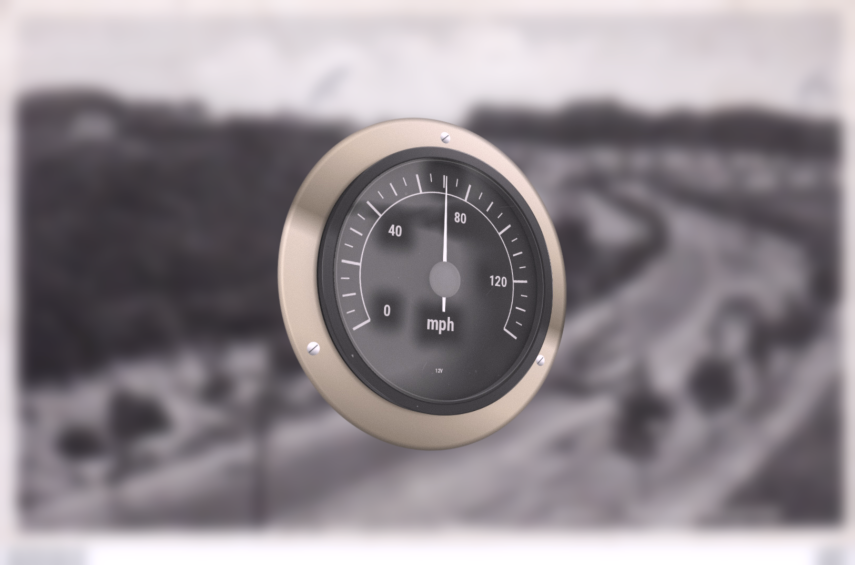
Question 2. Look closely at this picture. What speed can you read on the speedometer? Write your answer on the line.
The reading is 70 mph
